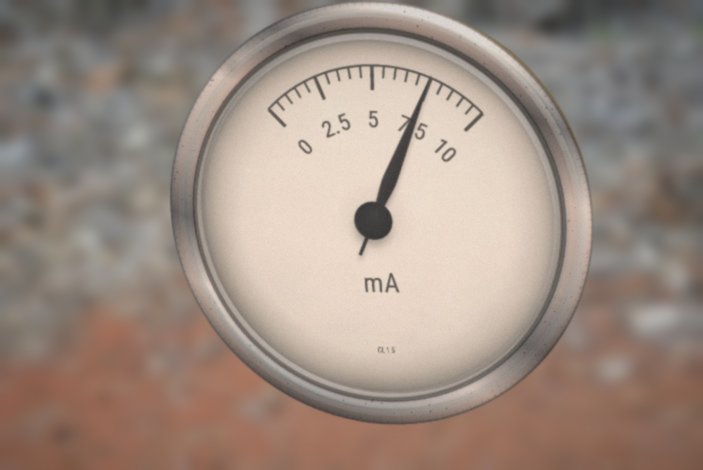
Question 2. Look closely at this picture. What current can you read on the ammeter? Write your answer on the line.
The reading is 7.5 mA
